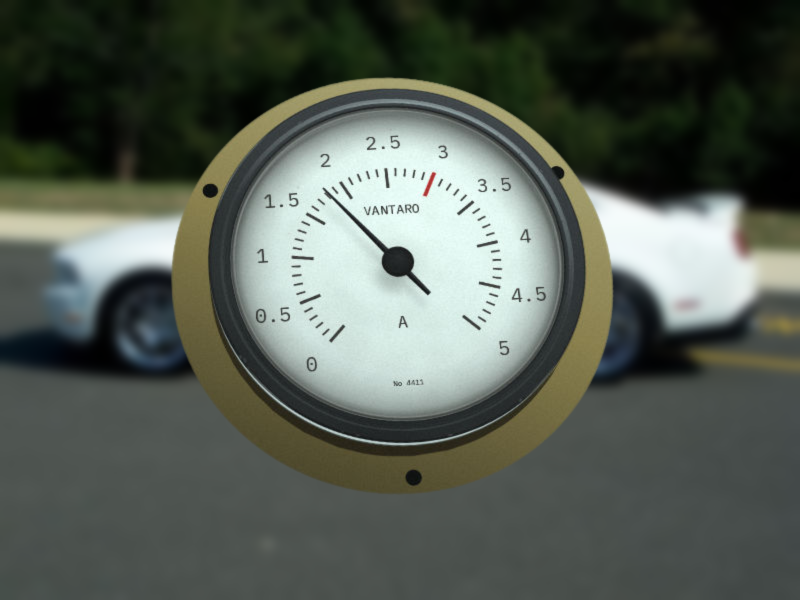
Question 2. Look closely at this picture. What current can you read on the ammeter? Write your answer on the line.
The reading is 1.8 A
